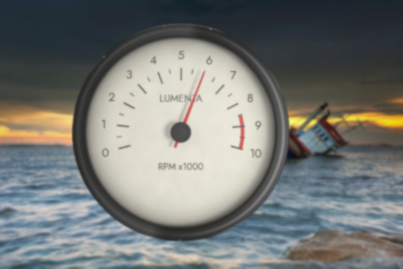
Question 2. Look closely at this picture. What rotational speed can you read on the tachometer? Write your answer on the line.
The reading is 6000 rpm
